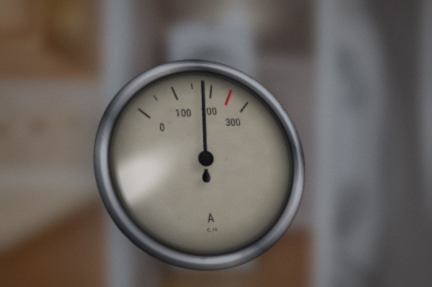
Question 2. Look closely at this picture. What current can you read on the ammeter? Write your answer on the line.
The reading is 175 A
